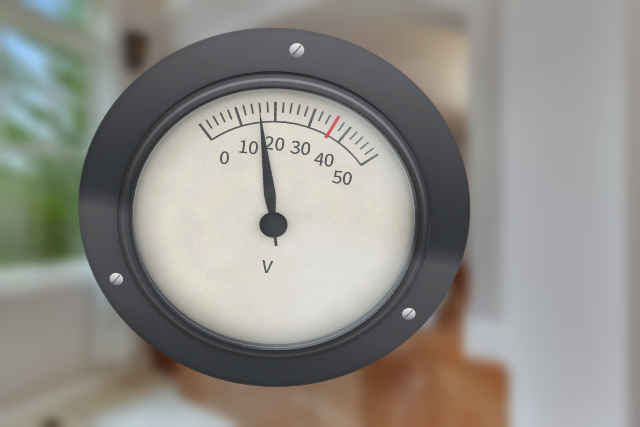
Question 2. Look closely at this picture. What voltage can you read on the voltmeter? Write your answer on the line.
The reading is 16 V
